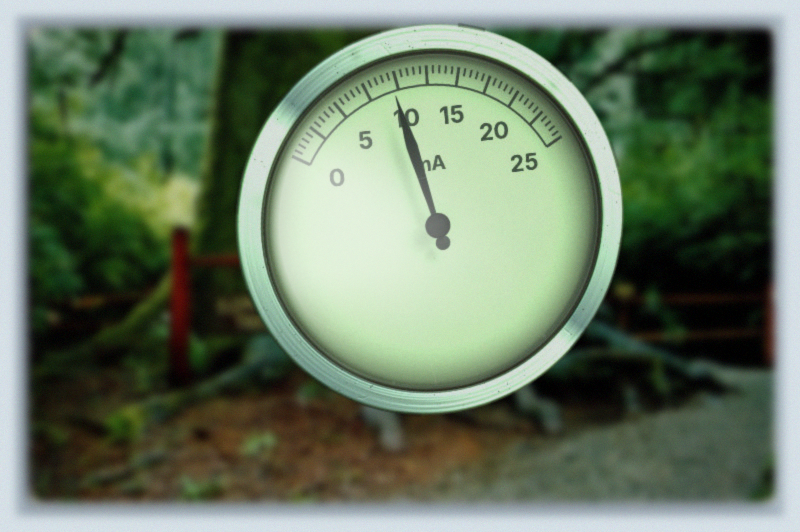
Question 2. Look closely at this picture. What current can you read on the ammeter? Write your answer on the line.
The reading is 9.5 mA
